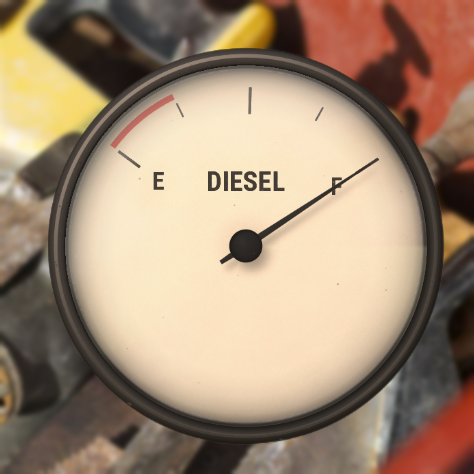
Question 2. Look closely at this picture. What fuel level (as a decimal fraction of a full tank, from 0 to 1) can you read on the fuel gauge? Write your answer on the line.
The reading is 1
